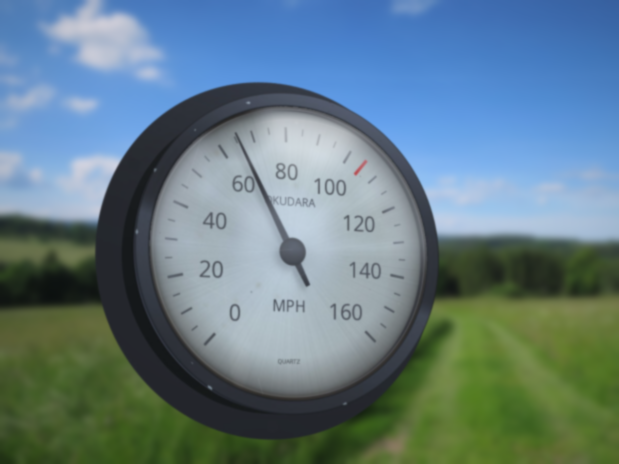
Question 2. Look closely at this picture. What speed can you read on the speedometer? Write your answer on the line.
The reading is 65 mph
